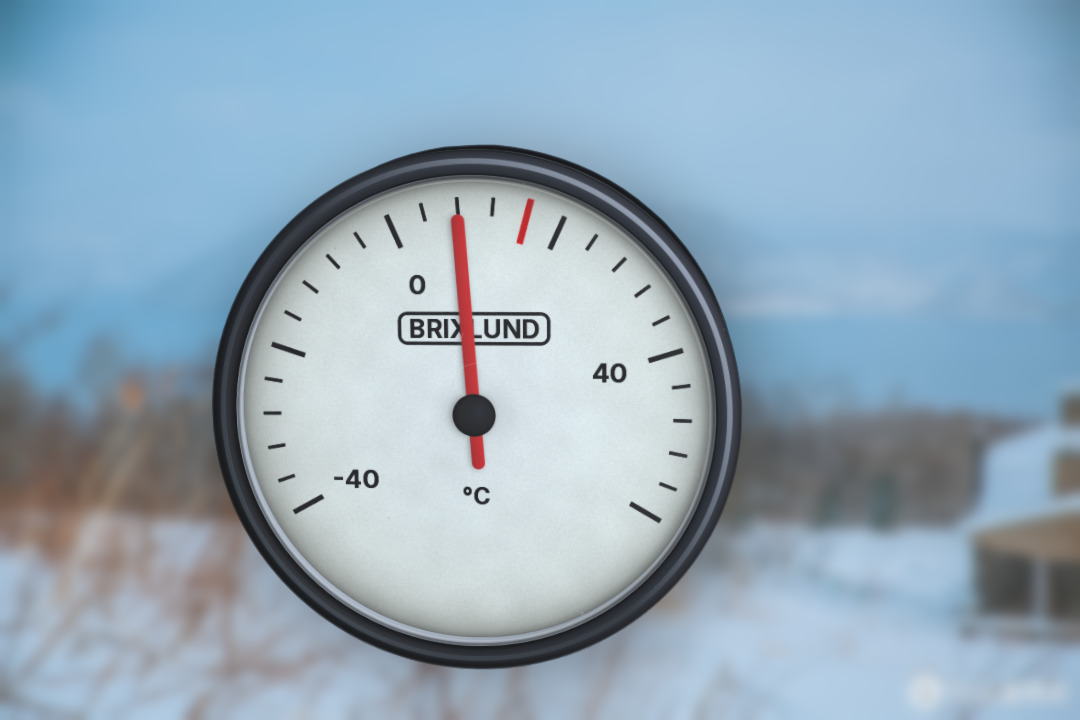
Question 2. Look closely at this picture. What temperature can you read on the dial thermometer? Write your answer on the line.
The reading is 8 °C
